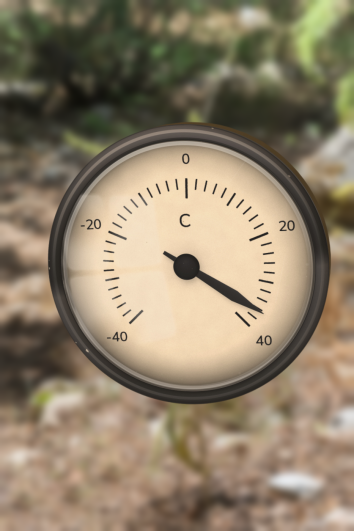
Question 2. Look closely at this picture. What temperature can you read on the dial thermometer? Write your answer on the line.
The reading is 36 °C
